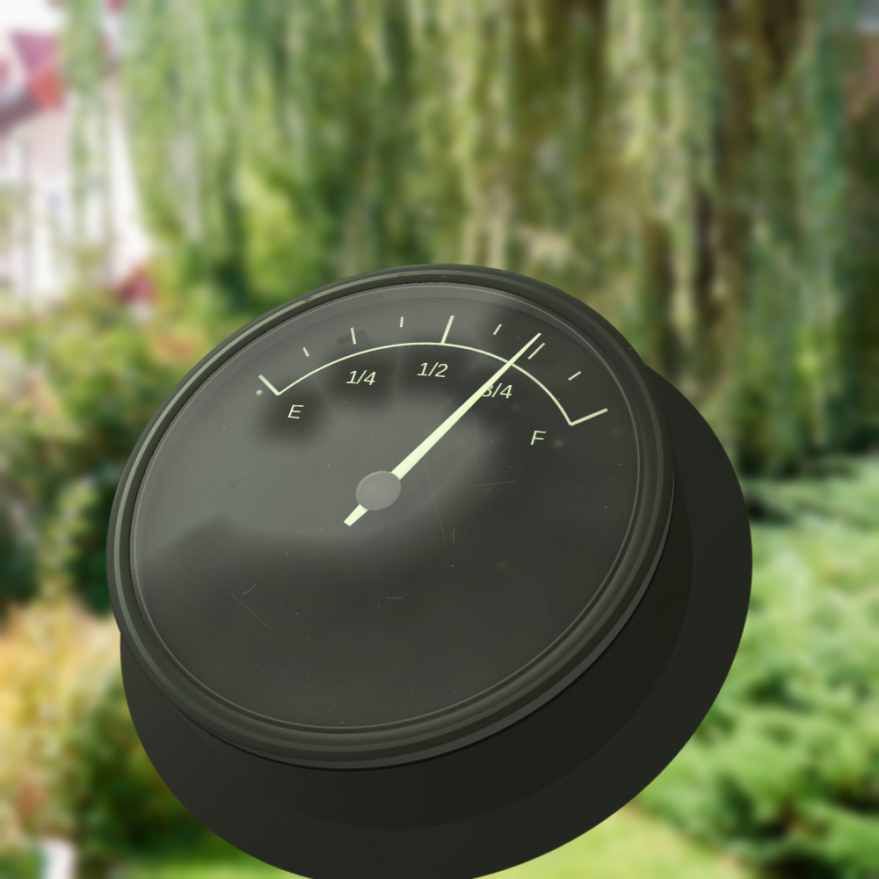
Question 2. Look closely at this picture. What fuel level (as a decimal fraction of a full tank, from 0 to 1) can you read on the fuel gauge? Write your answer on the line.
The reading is 0.75
